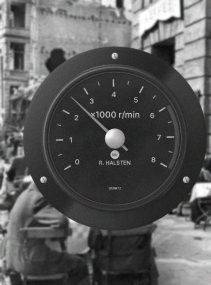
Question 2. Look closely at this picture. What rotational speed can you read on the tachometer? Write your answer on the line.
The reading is 2500 rpm
